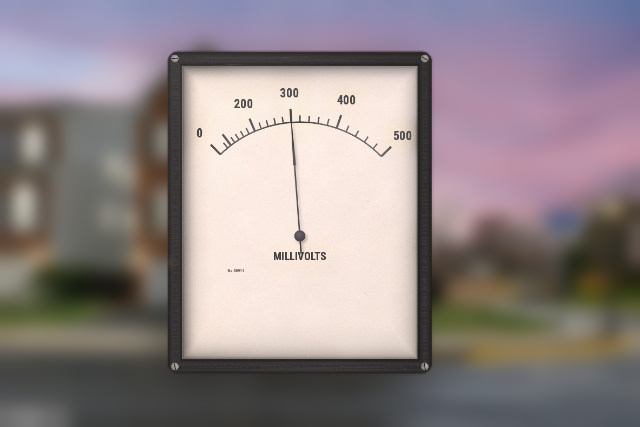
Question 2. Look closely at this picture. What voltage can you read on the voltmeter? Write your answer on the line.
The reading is 300 mV
